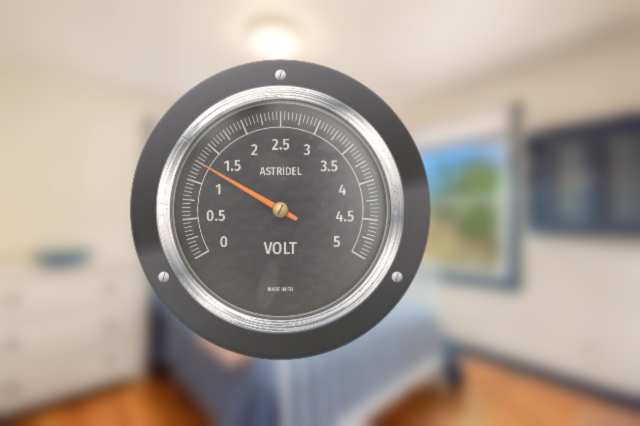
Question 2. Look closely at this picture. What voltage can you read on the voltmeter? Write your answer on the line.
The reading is 1.25 V
